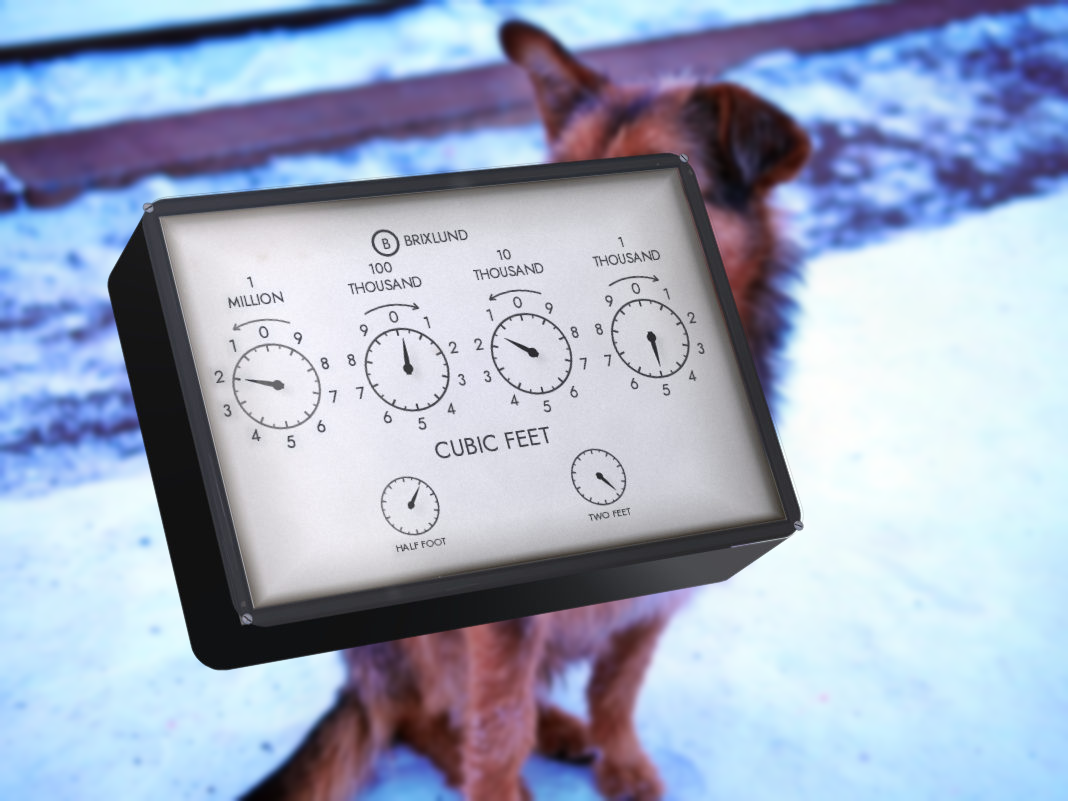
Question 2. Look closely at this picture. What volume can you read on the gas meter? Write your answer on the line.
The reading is 201500 ft³
